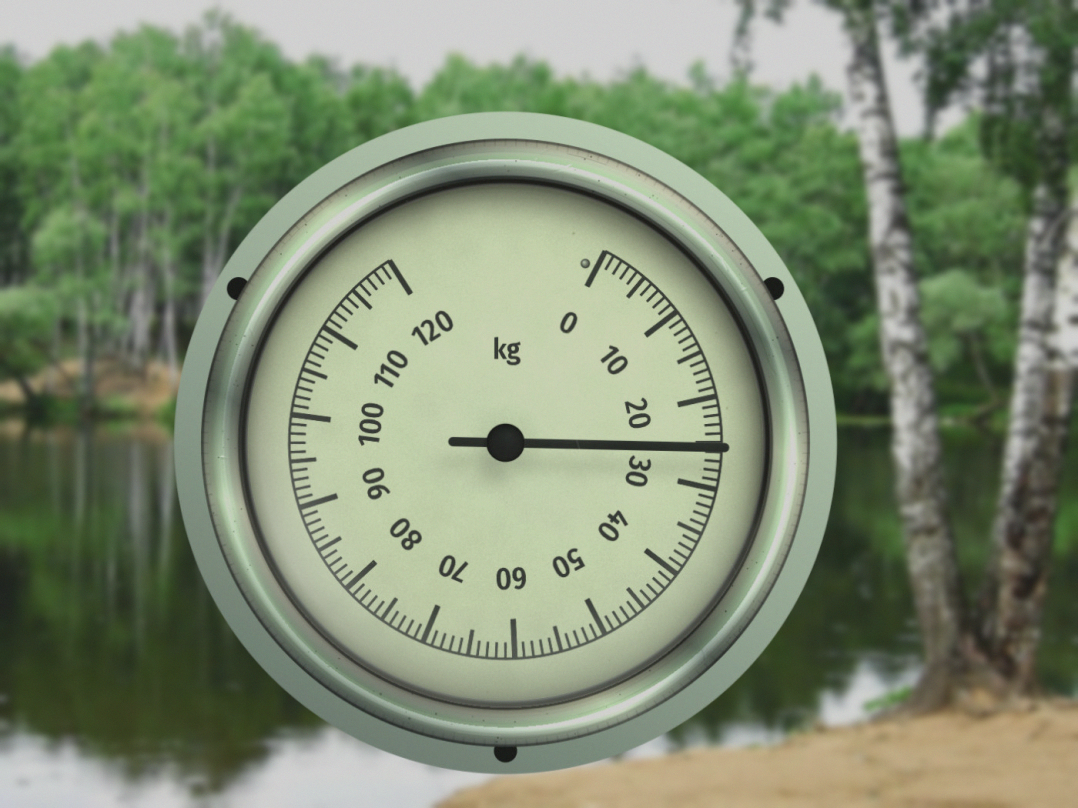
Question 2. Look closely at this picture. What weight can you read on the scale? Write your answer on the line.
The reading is 25.5 kg
